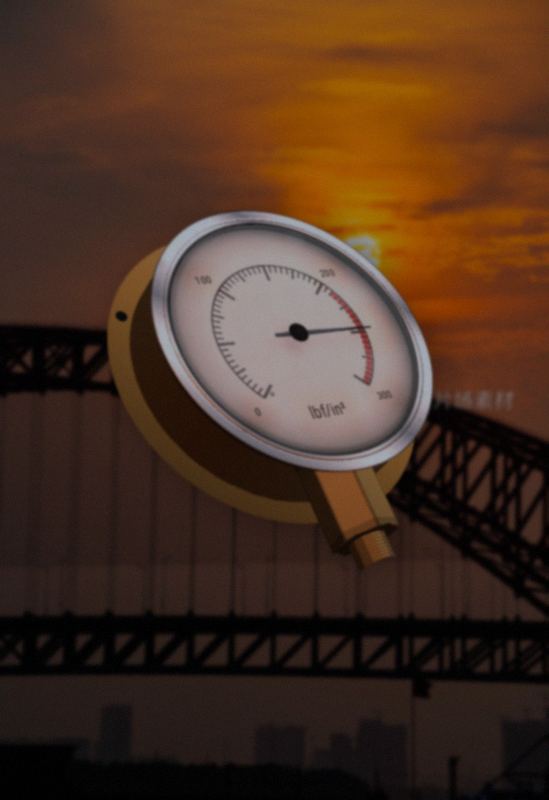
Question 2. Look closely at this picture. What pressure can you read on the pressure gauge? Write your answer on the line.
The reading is 250 psi
